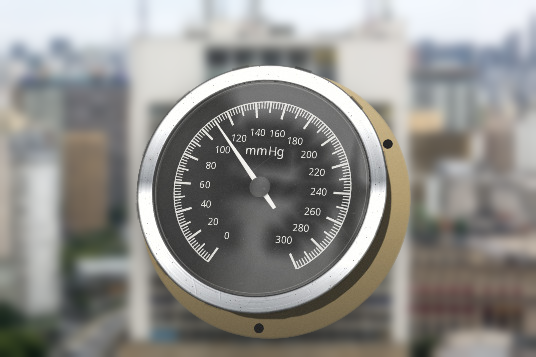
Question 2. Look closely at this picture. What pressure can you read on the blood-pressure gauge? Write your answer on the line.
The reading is 110 mmHg
